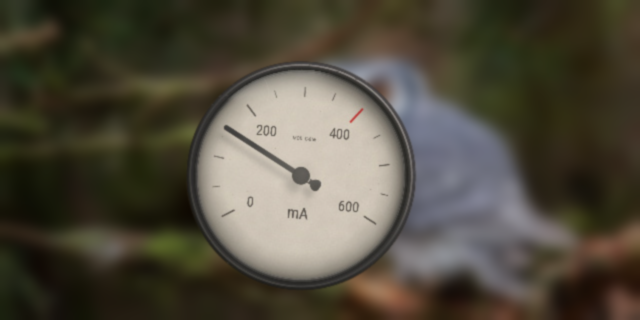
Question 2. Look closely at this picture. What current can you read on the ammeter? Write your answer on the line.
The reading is 150 mA
